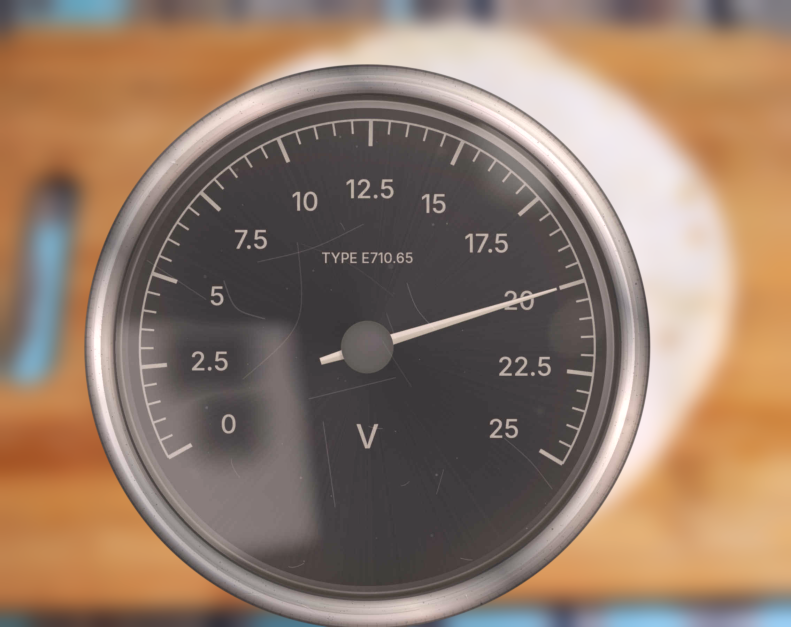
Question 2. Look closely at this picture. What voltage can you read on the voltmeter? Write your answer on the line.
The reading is 20 V
